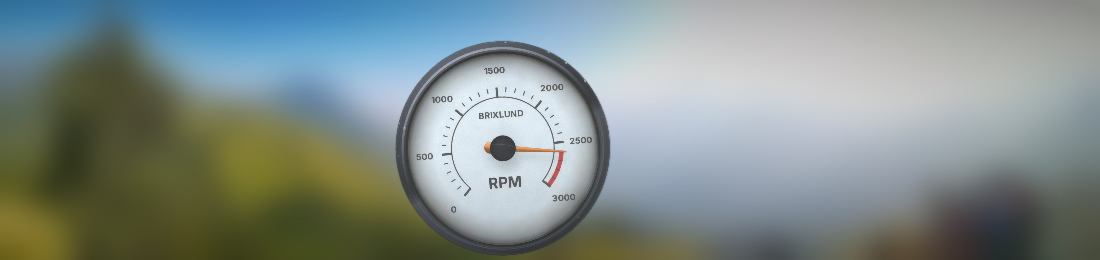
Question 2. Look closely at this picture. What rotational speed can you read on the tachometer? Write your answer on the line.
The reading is 2600 rpm
